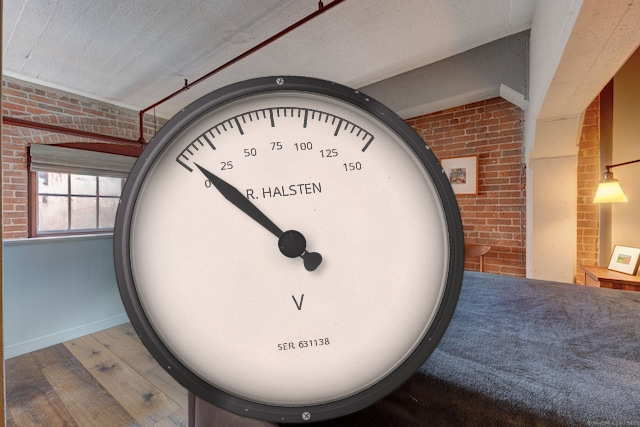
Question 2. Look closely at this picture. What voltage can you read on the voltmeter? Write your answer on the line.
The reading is 5 V
